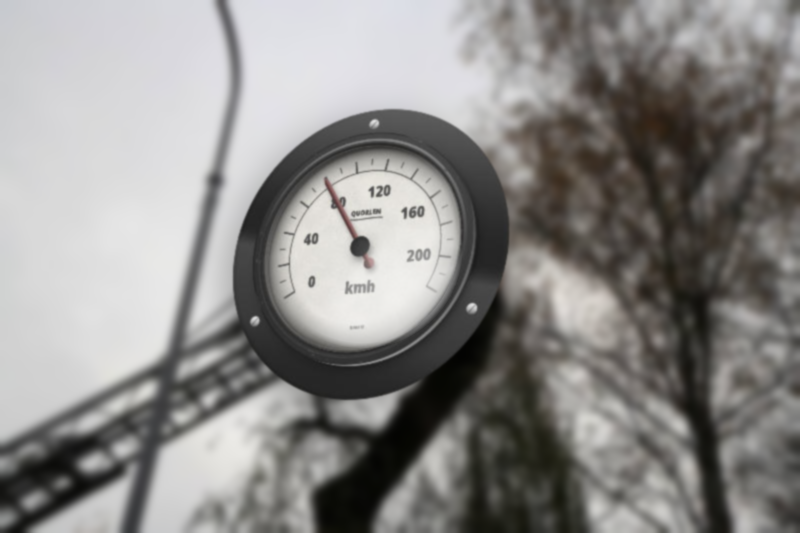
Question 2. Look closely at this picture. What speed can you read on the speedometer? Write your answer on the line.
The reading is 80 km/h
